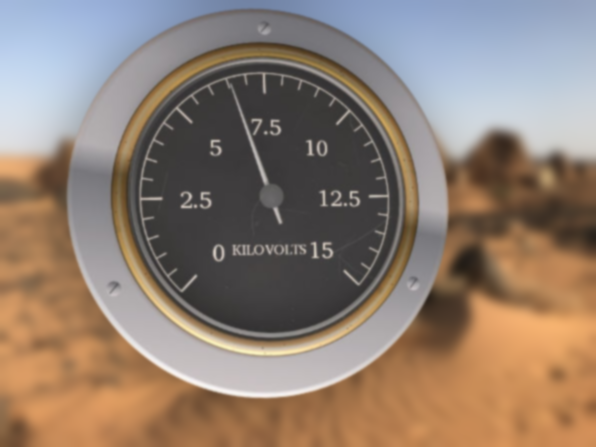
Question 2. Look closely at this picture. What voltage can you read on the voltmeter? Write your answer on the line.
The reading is 6.5 kV
